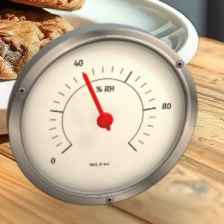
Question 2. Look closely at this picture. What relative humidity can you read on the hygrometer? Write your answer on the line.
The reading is 40 %
